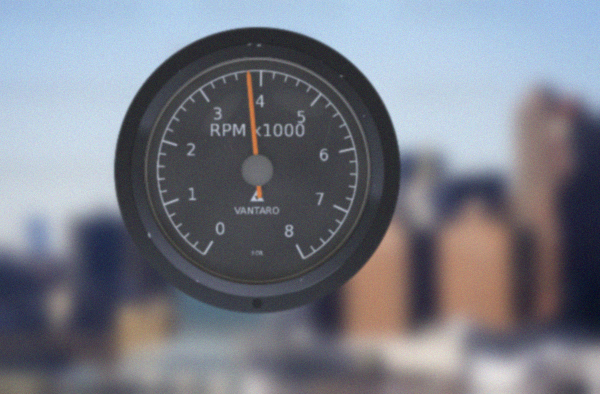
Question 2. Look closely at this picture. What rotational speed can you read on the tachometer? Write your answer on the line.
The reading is 3800 rpm
